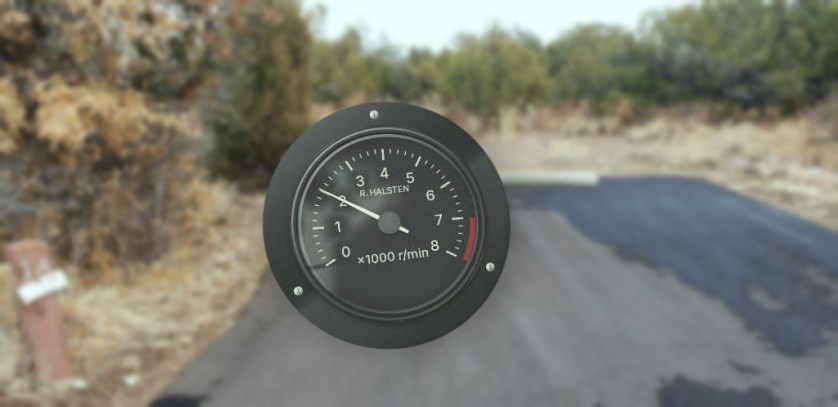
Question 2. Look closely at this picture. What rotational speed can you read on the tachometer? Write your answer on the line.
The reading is 2000 rpm
